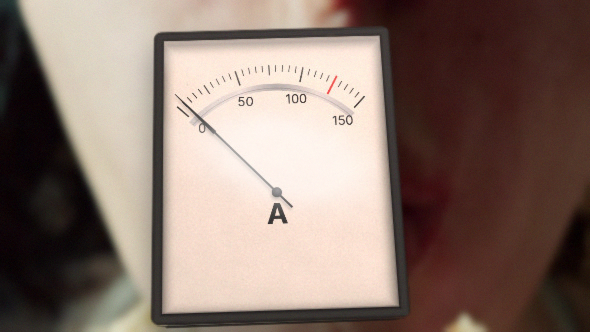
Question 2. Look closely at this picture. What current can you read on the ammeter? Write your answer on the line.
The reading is 5 A
